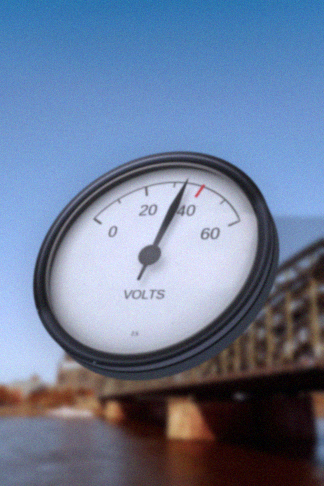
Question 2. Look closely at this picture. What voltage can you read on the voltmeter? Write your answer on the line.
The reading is 35 V
